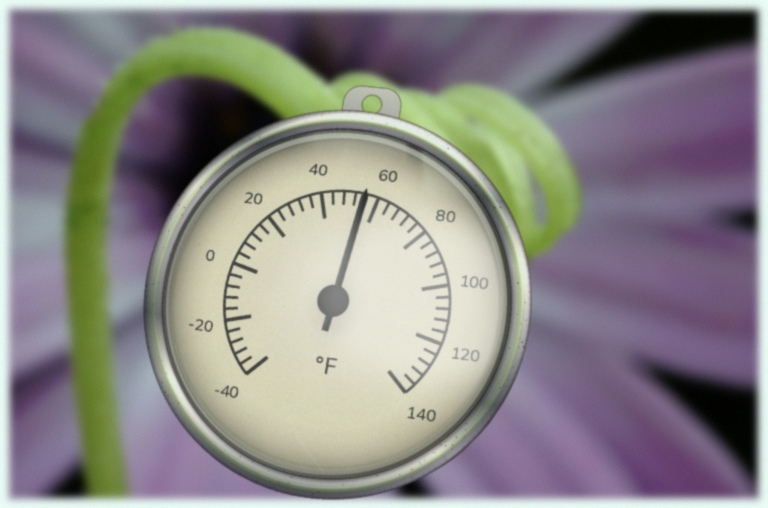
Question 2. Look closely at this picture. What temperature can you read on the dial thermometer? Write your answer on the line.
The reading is 56 °F
